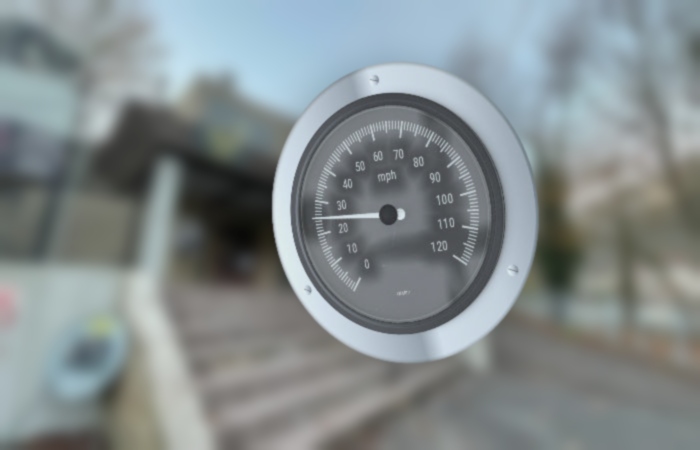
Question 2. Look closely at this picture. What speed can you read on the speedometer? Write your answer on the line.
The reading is 25 mph
